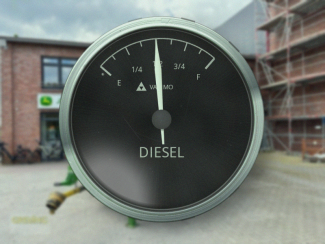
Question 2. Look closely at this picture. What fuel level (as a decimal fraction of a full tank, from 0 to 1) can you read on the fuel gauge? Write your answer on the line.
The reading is 0.5
